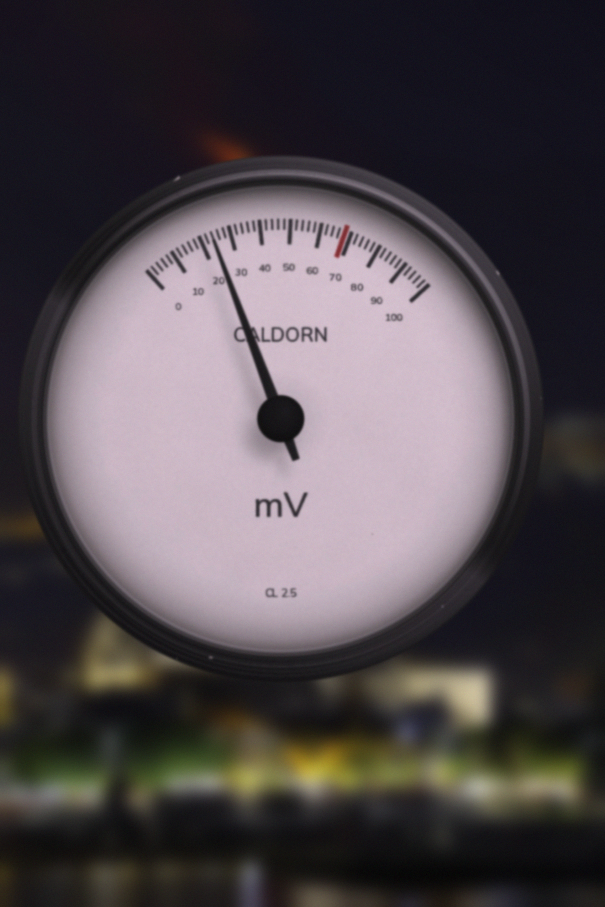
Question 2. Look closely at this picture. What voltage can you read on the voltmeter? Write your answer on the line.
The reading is 24 mV
